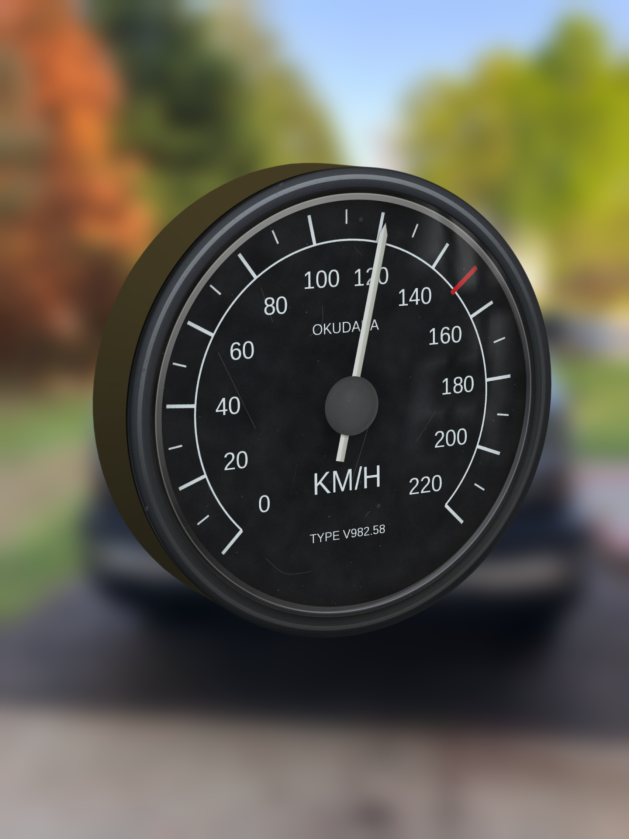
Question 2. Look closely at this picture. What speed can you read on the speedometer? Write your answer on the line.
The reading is 120 km/h
